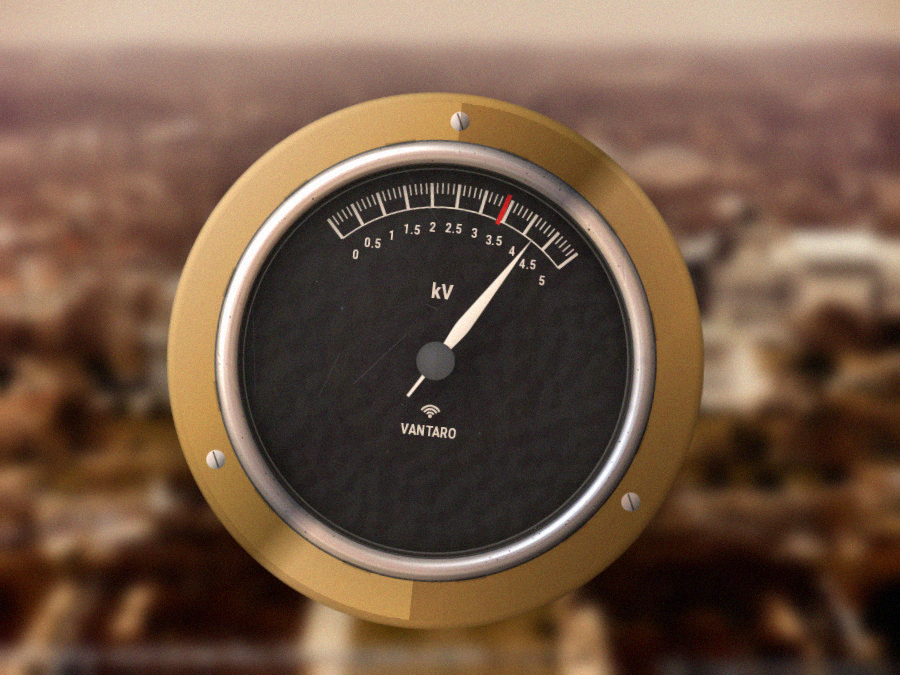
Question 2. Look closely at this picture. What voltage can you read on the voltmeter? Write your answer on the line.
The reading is 4.2 kV
